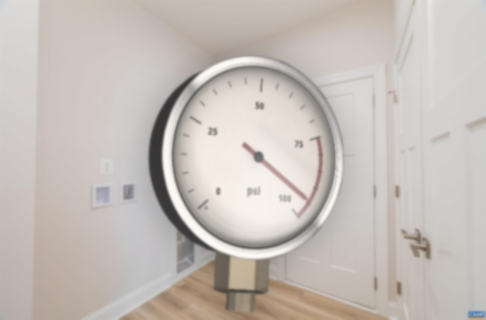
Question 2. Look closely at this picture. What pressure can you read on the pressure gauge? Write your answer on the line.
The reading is 95 psi
